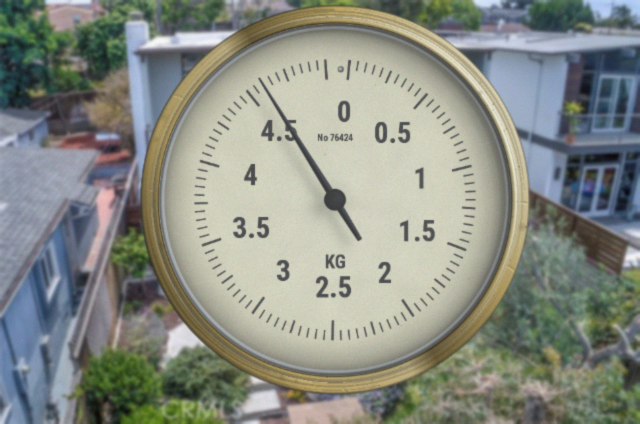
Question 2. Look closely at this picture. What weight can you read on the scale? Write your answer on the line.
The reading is 4.6 kg
